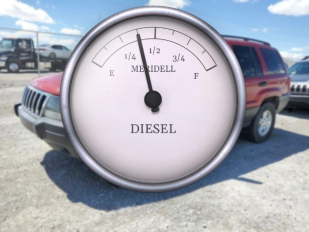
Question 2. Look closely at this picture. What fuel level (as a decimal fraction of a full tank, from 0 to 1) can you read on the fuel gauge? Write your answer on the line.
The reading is 0.375
